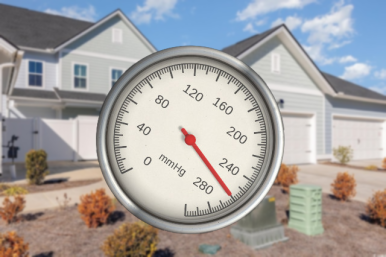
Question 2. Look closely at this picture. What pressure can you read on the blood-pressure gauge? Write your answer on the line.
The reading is 260 mmHg
